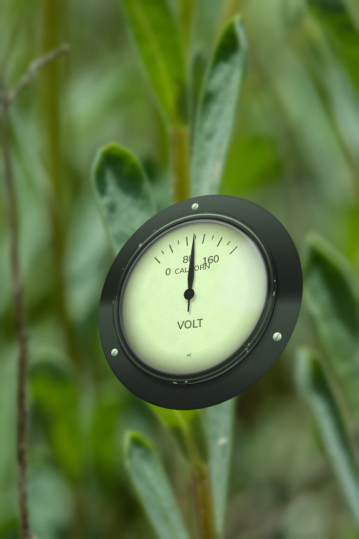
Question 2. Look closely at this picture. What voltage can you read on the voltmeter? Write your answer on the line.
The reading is 100 V
